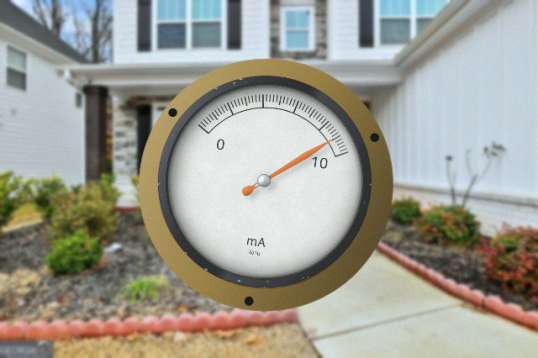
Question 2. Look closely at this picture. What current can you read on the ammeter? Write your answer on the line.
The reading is 9 mA
